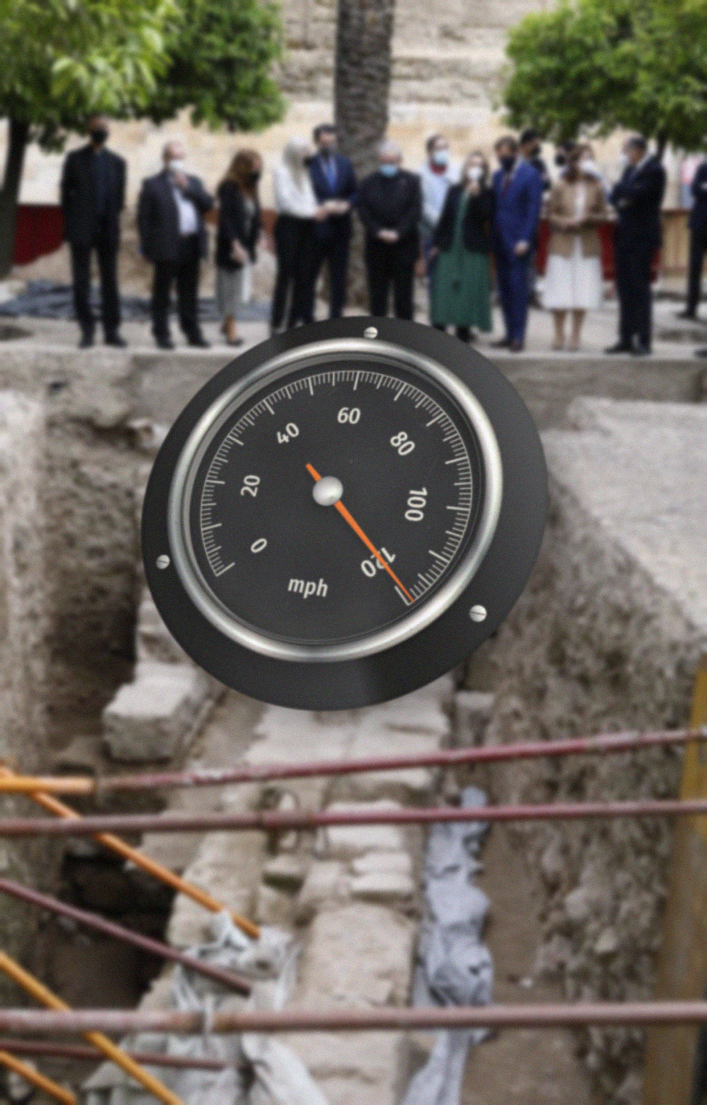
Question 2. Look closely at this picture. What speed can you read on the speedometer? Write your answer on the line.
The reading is 119 mph
